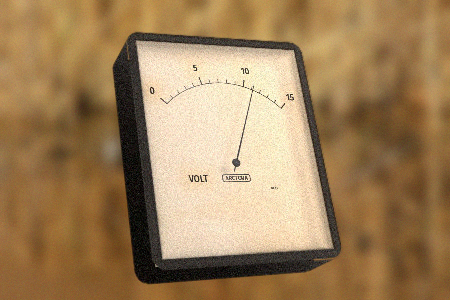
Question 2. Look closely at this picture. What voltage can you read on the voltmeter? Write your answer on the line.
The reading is 11 V
